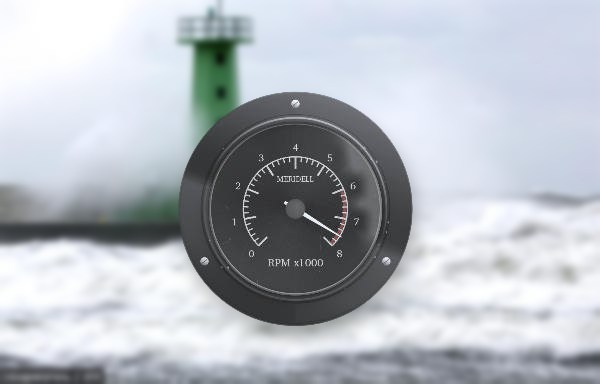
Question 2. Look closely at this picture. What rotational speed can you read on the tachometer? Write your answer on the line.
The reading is 7600 rpm
